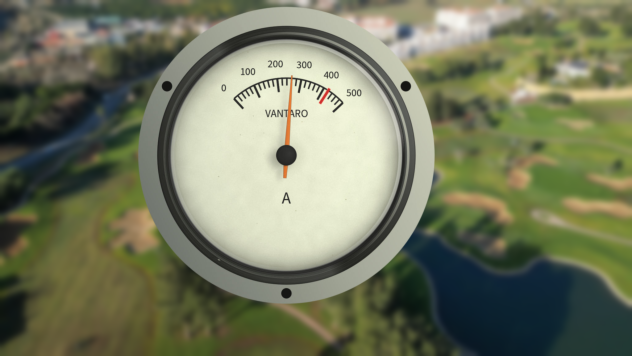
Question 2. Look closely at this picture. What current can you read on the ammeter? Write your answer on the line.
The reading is 260 A
